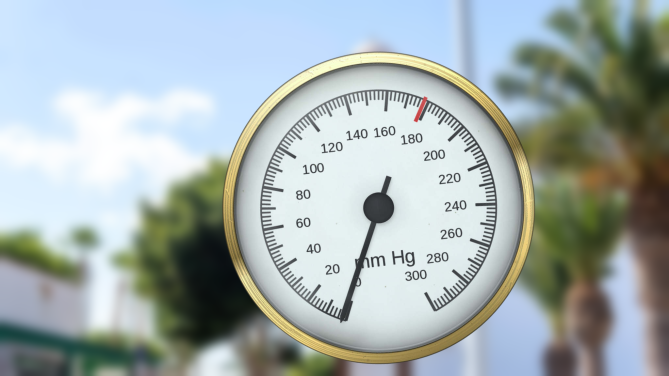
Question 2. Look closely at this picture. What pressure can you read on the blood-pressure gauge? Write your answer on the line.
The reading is 2 mmHg
